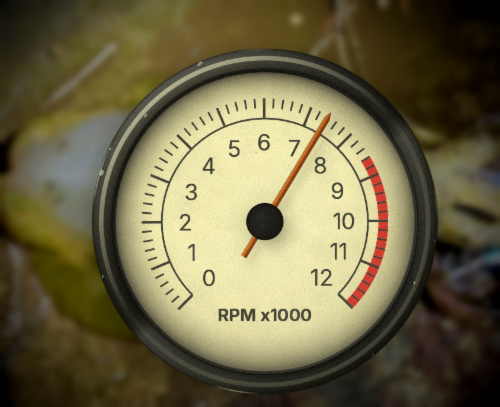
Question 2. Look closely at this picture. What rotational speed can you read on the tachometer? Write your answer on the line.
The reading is 7400 rpm
